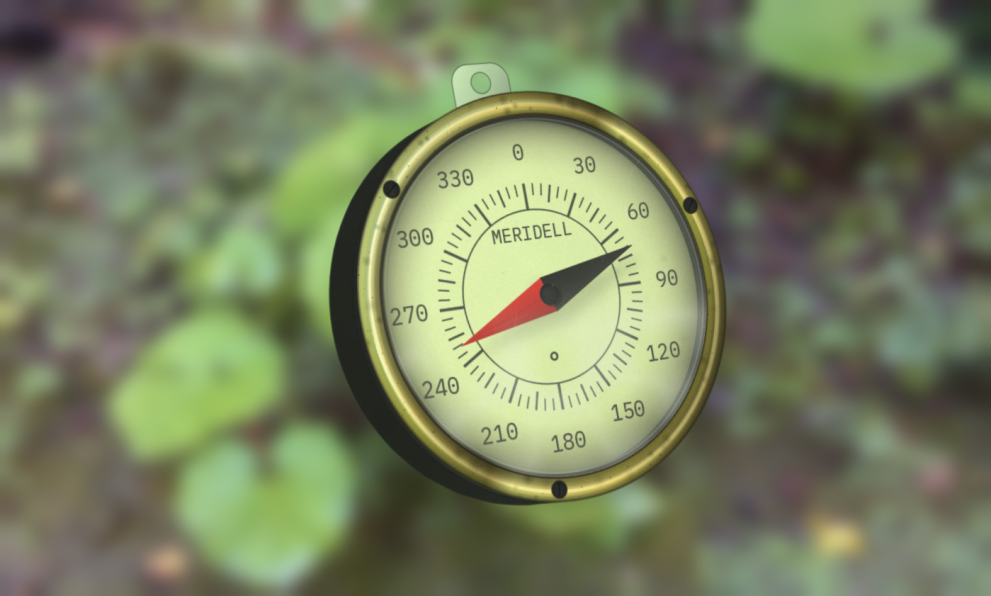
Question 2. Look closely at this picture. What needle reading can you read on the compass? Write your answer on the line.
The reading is 250 °
